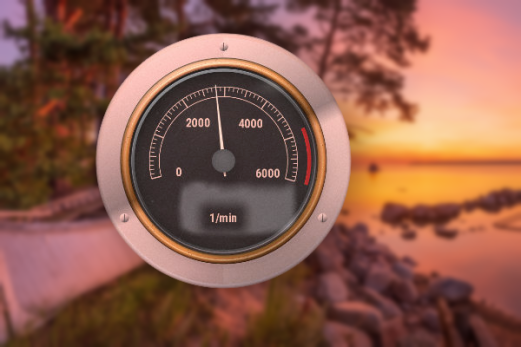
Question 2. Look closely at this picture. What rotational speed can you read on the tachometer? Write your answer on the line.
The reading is 2800 rpm
